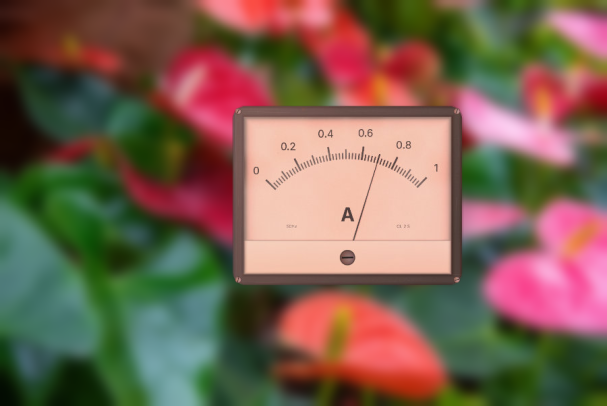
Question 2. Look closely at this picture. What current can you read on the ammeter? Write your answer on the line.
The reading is 0.7 A
